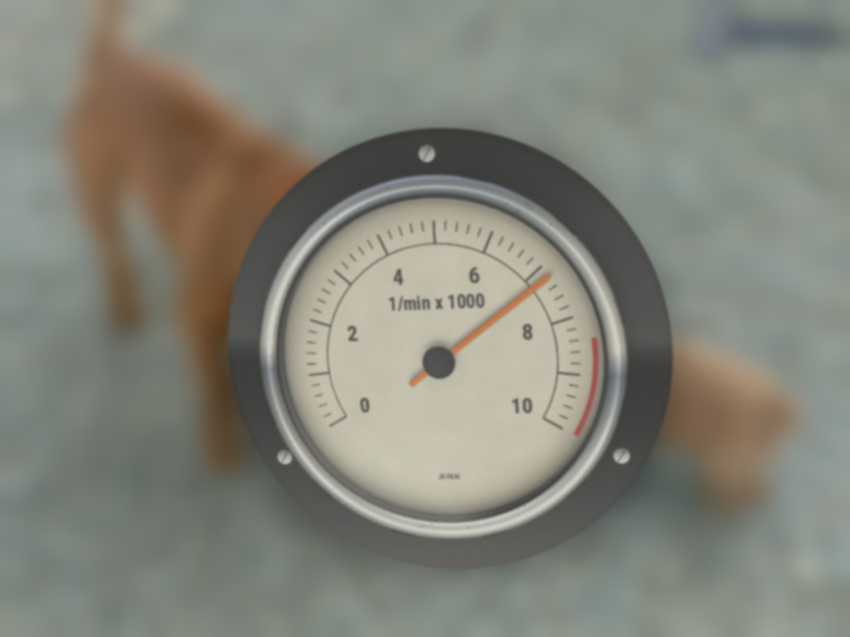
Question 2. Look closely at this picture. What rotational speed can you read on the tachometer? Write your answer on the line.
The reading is 7200 rpm
